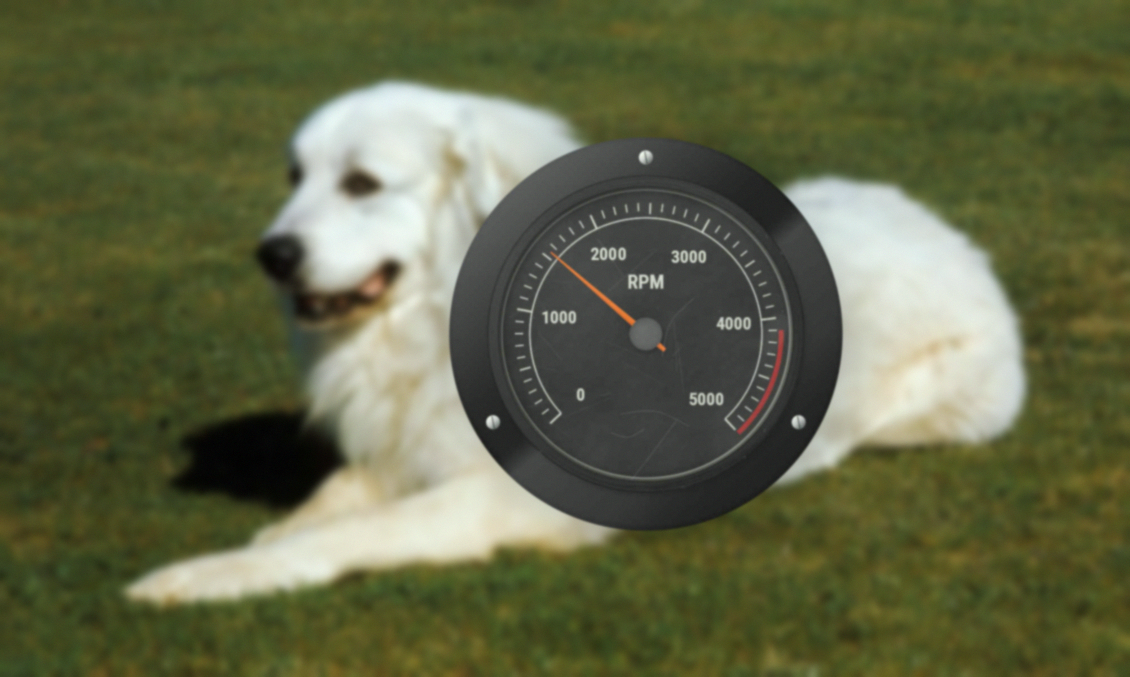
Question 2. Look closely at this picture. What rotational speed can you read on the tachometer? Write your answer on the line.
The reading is 1550 rpm
